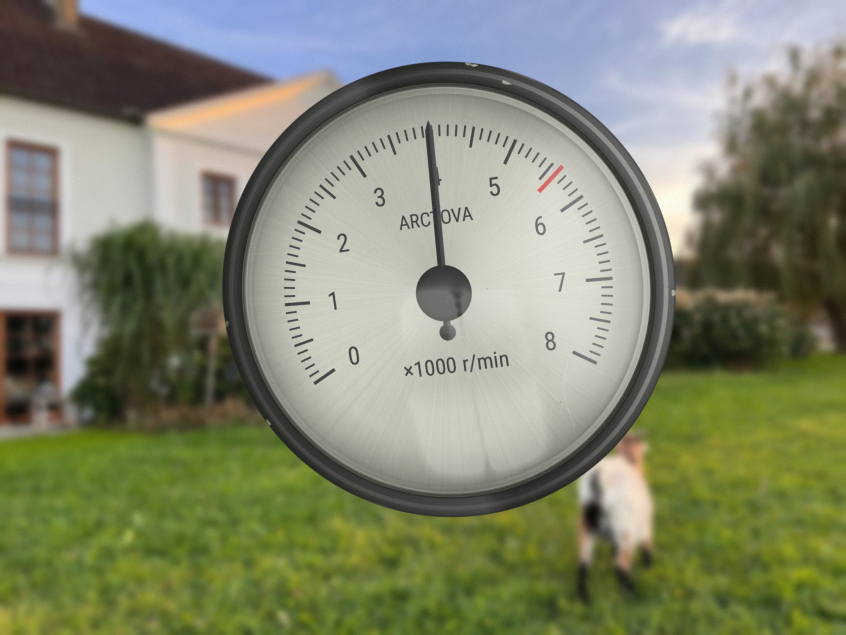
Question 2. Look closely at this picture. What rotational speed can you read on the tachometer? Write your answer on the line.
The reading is 4000 rpm
